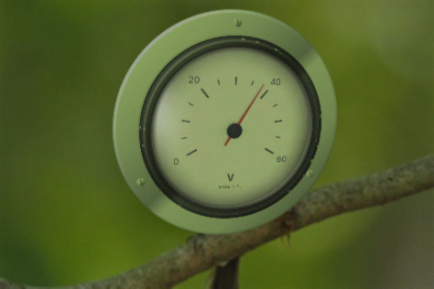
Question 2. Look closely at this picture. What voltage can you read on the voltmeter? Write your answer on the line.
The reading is 37.5 V
